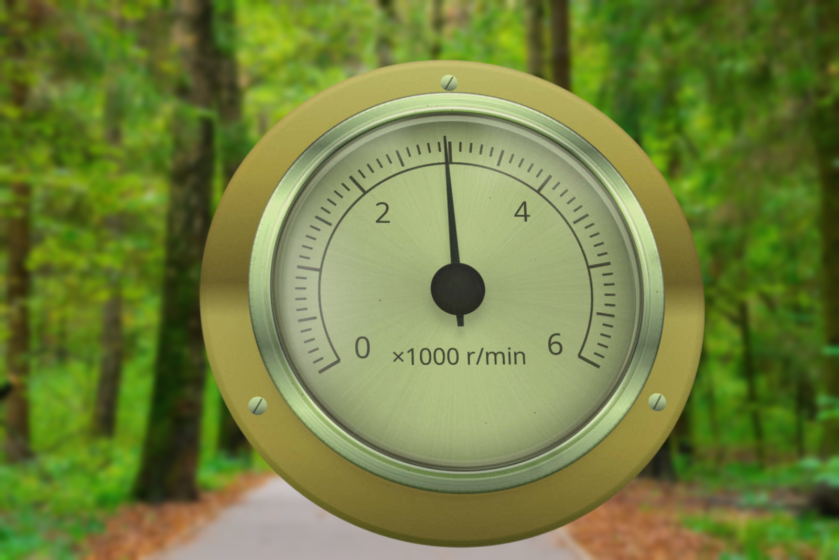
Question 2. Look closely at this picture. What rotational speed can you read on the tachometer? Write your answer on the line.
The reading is 2950 rpm
